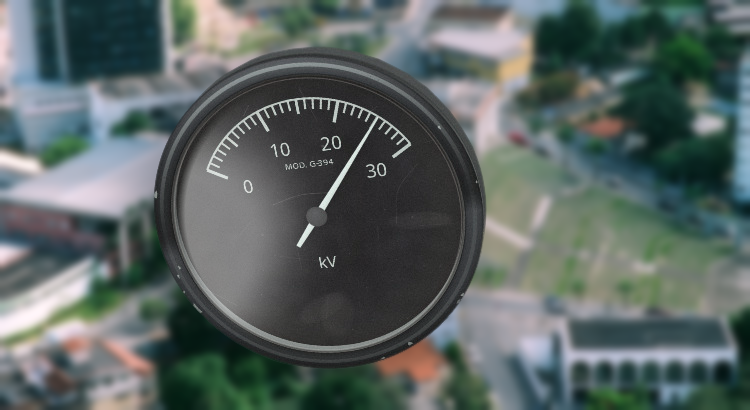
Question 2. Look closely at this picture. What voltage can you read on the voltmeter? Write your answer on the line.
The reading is 25 kV
